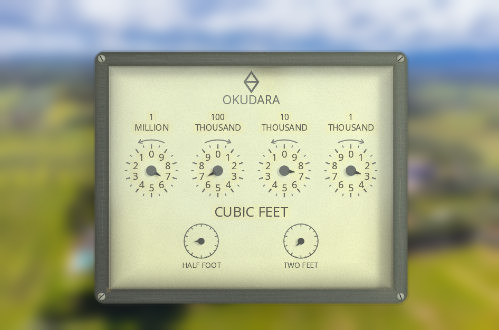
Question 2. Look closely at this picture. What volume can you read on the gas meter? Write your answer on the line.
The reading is 667300 ft³
